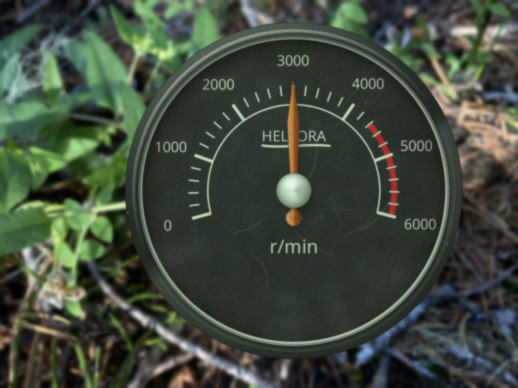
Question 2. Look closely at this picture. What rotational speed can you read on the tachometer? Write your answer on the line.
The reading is 3000 rpm
